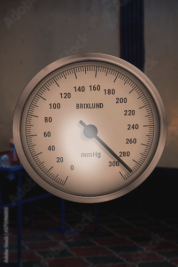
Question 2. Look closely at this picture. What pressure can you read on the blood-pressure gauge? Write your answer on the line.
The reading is 290 mmHg
